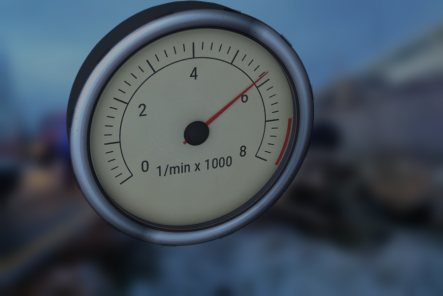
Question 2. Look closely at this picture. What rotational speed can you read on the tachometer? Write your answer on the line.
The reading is 5800 rpm
